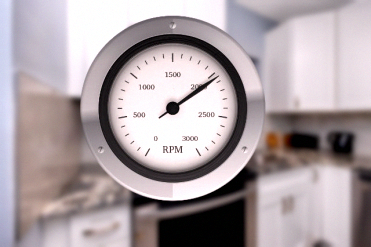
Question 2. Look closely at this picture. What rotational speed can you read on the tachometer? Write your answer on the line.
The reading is 2050 rpm
